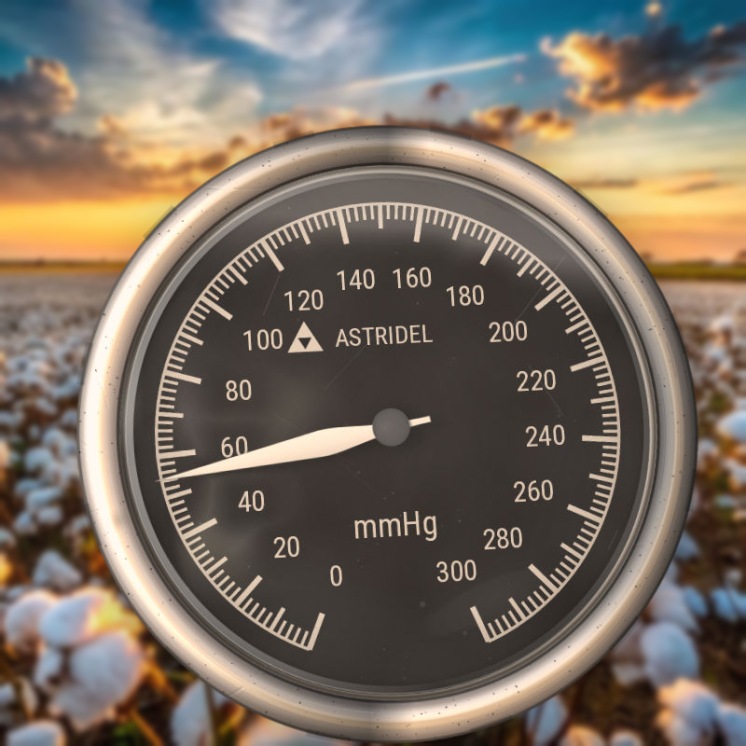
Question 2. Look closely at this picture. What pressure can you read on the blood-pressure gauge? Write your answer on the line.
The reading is 54 mmHg
